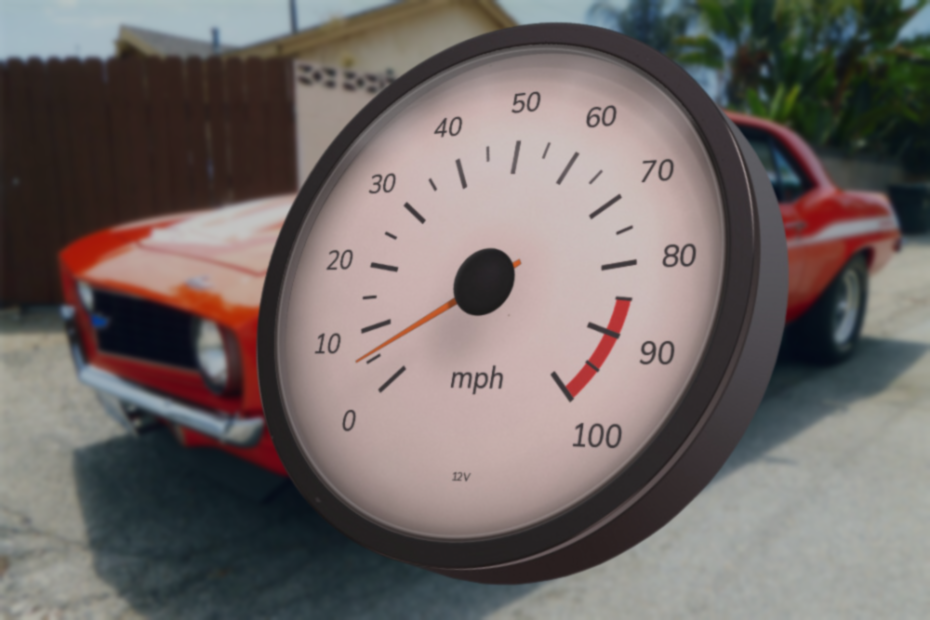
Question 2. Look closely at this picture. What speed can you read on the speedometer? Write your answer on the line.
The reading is 5 mph
